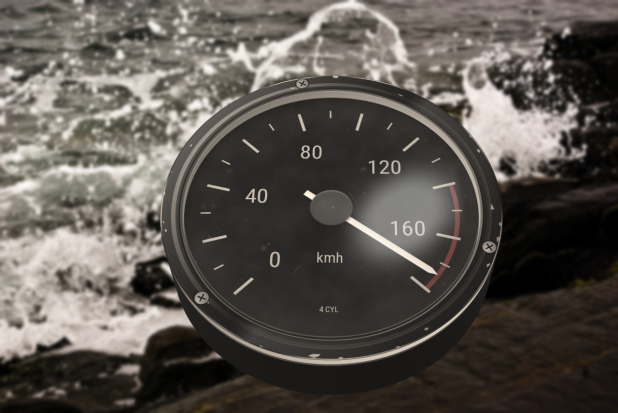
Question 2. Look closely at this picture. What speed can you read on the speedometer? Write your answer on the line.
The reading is 175 km/h
